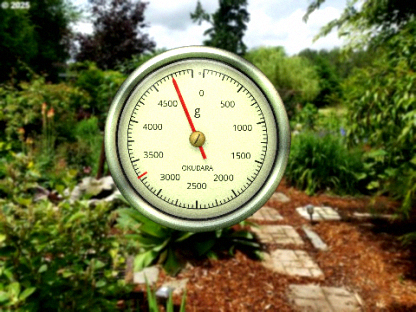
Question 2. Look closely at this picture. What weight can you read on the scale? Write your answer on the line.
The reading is 4750 g
